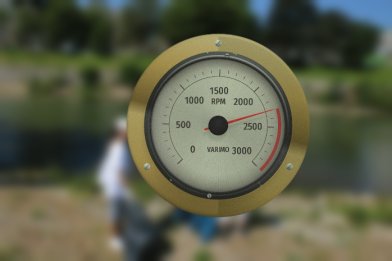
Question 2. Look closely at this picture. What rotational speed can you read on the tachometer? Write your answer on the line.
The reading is 2300 rpm
